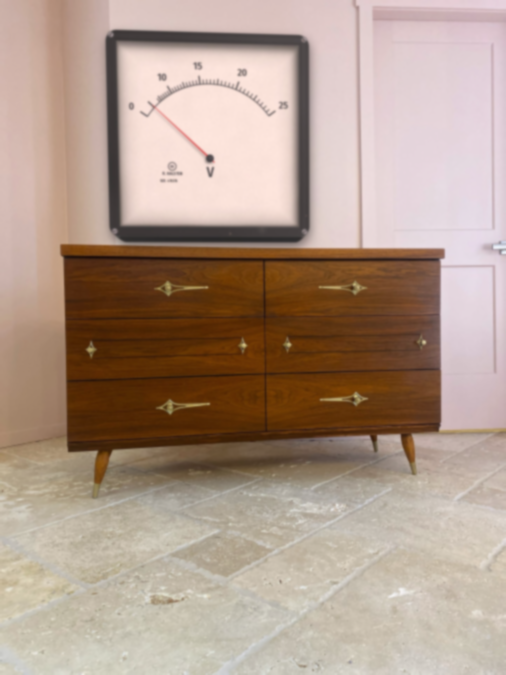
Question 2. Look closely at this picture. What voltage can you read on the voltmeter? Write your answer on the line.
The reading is 5 V
